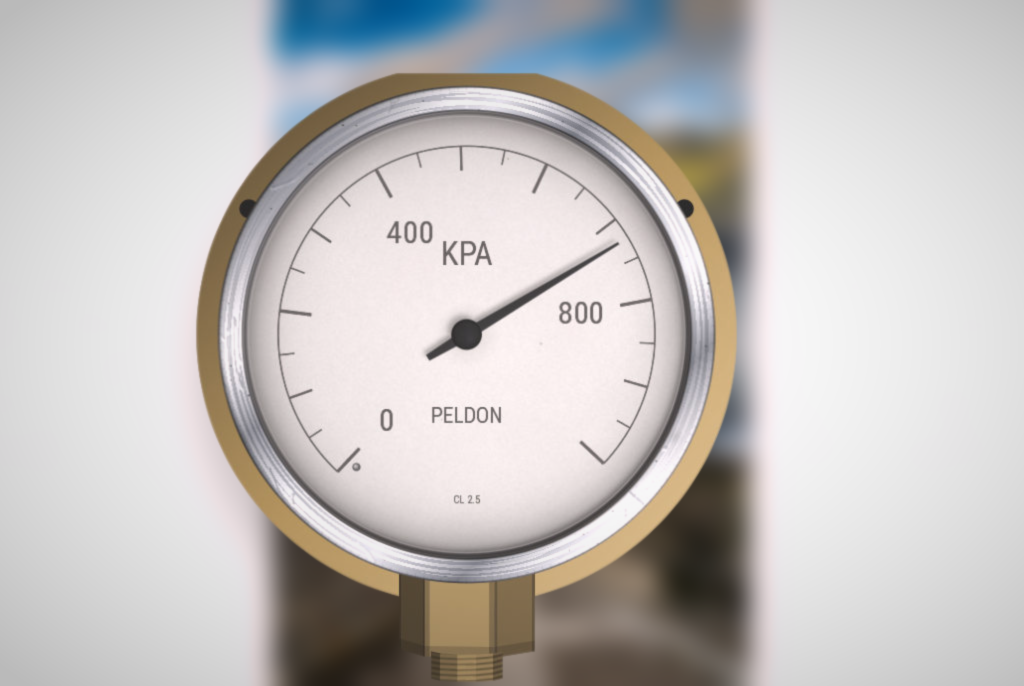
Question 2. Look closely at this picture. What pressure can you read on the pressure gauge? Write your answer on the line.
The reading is 725 kPa
